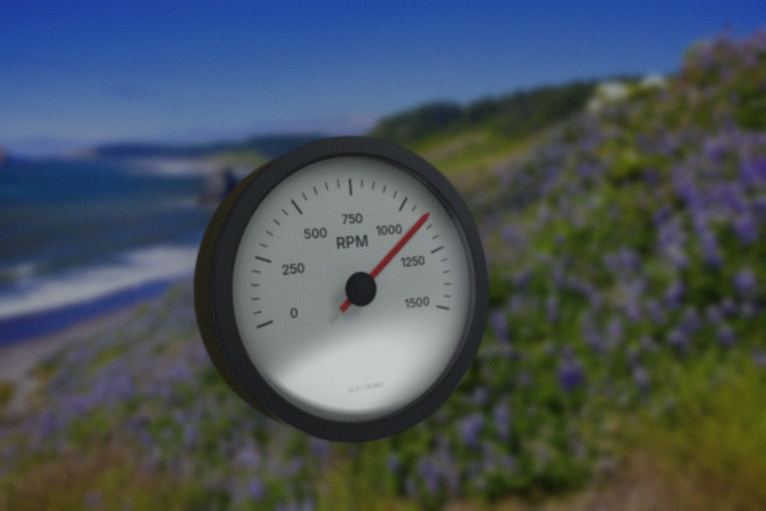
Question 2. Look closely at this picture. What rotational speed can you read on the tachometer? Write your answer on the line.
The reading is 1100 rpm
